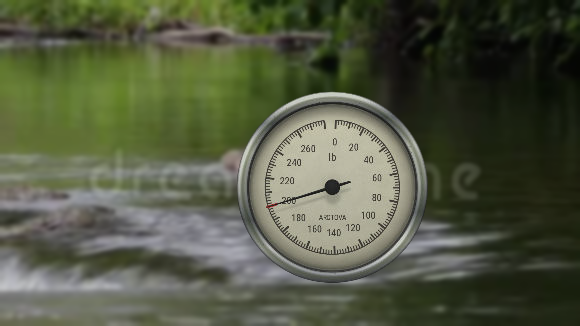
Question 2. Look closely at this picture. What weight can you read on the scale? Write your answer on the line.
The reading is 200 lb
